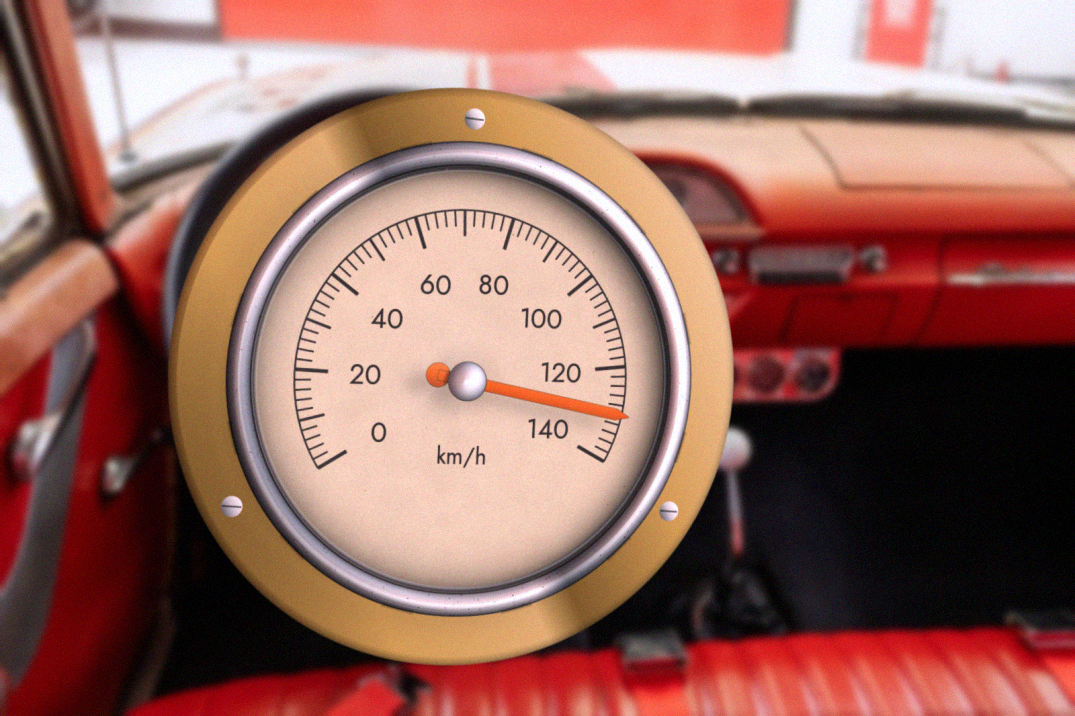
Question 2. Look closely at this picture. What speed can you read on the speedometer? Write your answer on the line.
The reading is 130 km/h
